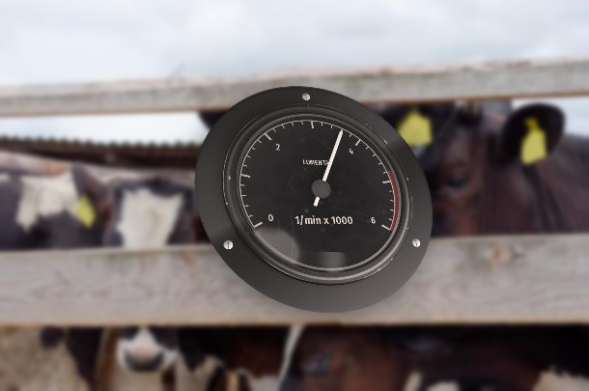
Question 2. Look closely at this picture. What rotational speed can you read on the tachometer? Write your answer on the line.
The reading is 3600 rpm
